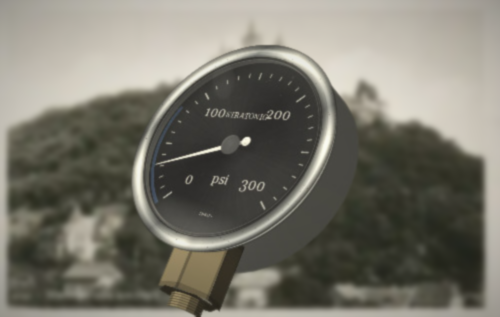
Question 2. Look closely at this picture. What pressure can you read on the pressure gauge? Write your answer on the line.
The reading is 30 psi
